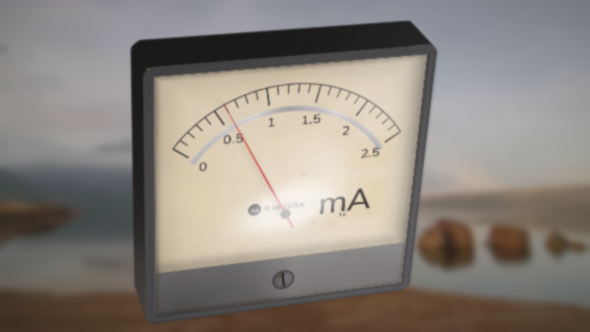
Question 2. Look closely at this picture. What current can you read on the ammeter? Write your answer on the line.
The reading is 0.6 mA
